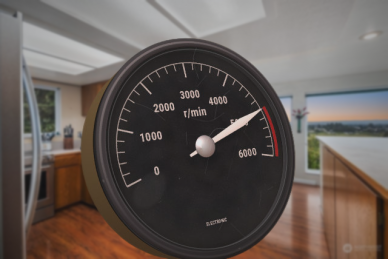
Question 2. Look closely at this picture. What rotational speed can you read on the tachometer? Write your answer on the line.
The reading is 5000 rpm
